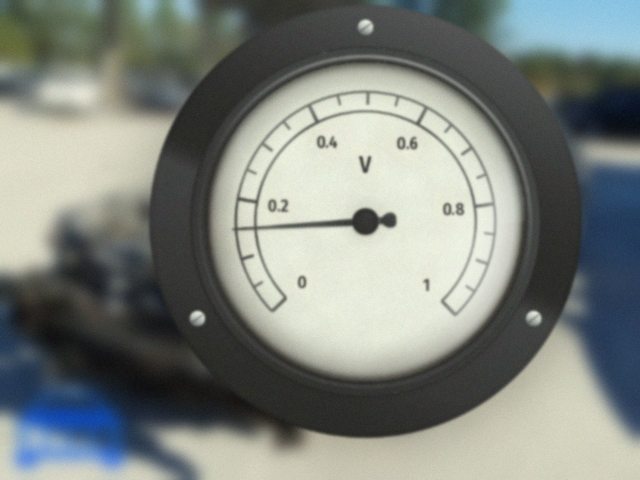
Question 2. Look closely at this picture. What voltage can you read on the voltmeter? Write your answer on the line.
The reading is 0.15 V
